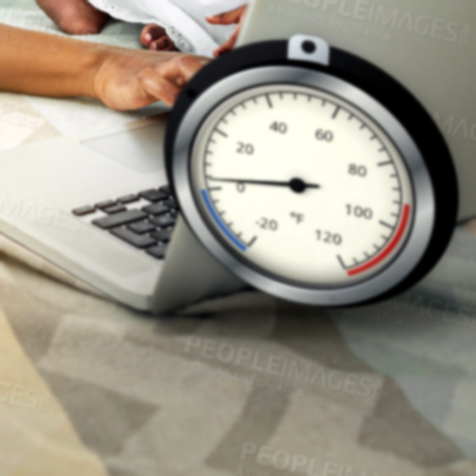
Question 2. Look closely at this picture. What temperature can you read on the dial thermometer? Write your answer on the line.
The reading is 4 °F
